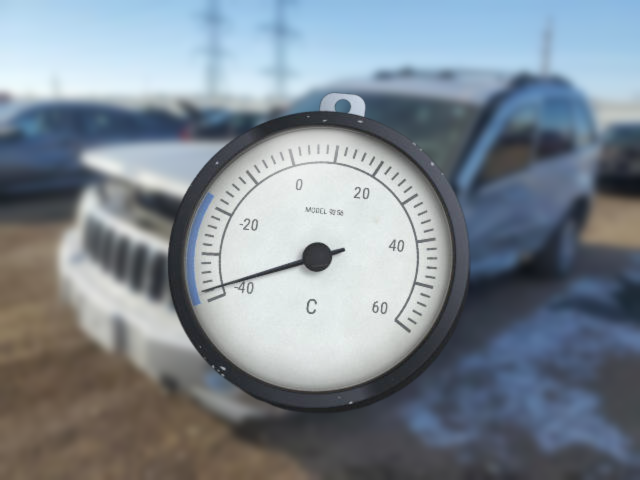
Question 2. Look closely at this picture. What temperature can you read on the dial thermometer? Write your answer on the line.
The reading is -38 °C
